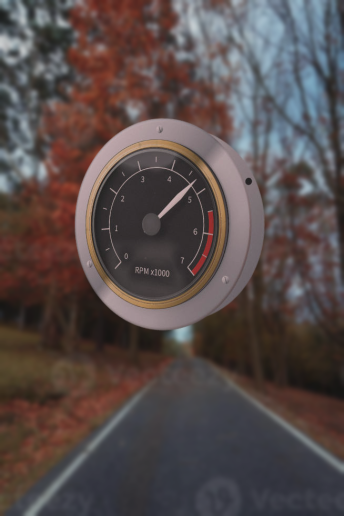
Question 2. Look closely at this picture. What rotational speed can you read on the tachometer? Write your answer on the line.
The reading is 4750 rpm
